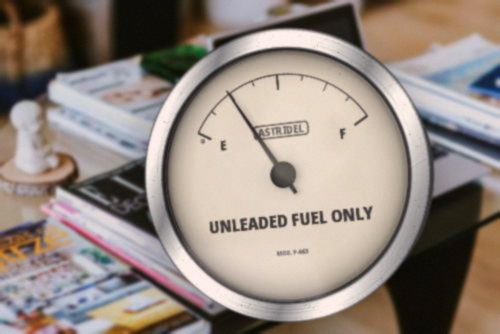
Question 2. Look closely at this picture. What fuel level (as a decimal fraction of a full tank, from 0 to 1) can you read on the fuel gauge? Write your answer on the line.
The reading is 0.25
